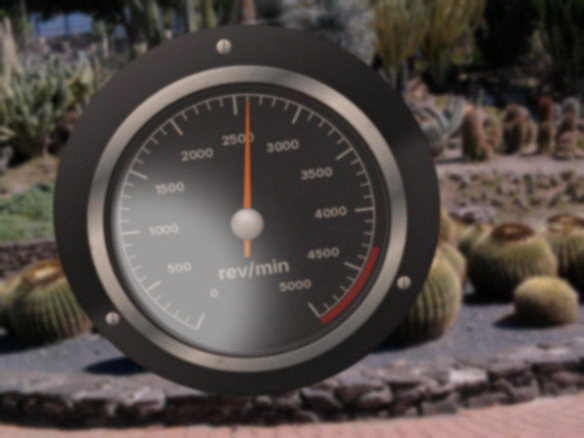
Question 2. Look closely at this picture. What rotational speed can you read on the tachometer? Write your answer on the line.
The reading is 2600 rpm
